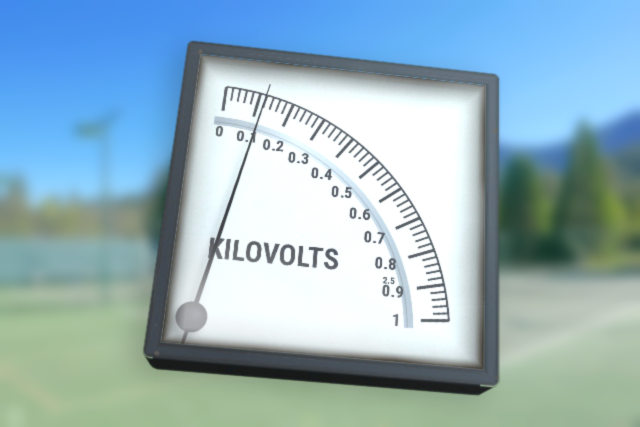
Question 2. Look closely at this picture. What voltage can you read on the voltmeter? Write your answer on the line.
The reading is 0.12 kV
